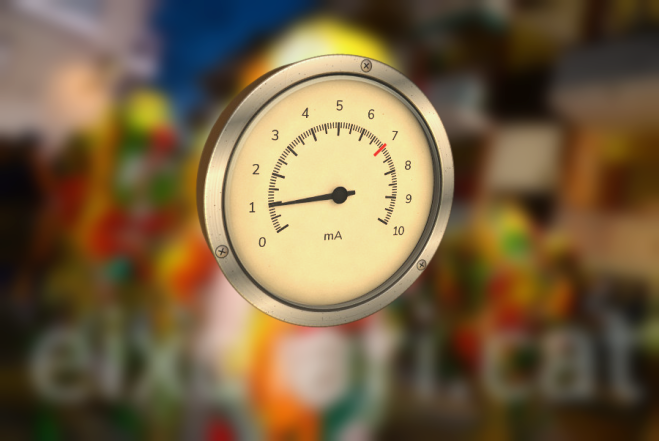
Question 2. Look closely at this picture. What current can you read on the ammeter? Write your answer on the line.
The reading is 1 mA
